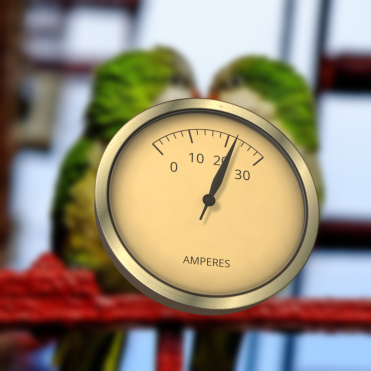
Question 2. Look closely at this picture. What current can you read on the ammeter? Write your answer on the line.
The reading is 22 A
